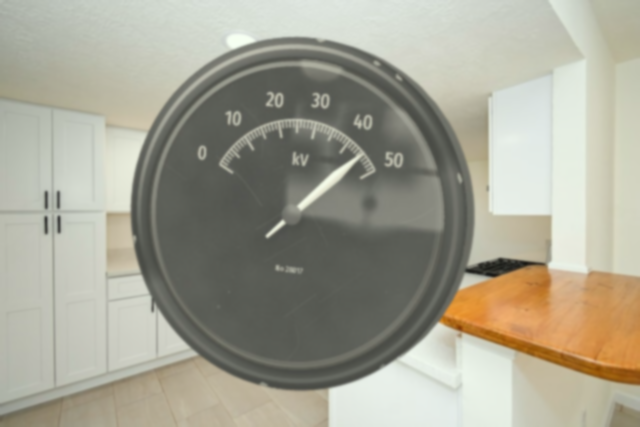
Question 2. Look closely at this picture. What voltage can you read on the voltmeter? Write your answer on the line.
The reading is 45 kV
